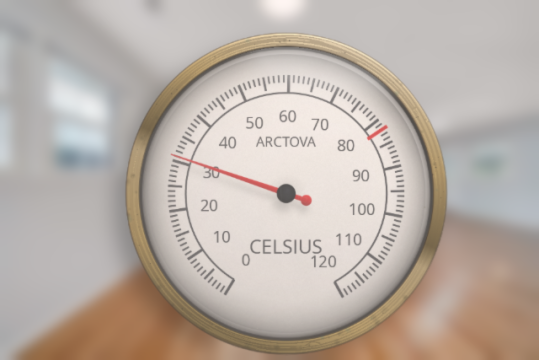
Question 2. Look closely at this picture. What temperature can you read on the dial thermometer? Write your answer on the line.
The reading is 31 °C
